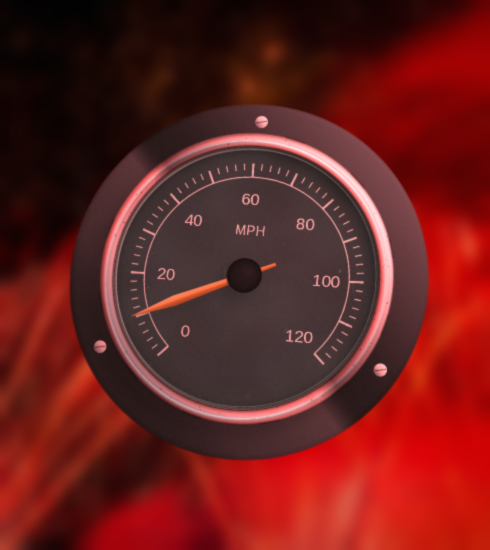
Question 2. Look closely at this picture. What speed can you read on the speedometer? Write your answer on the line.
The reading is 10 mph
